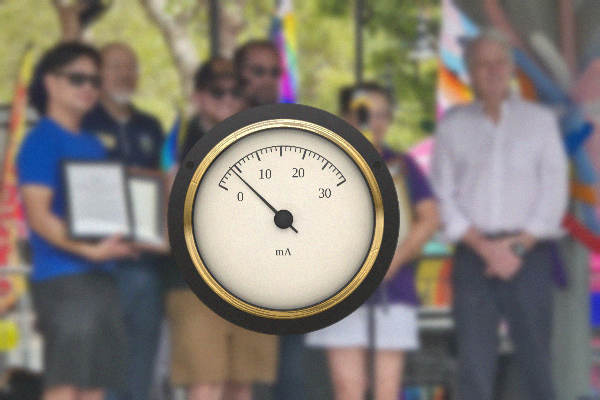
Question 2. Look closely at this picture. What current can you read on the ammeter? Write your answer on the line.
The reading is 4 mA
